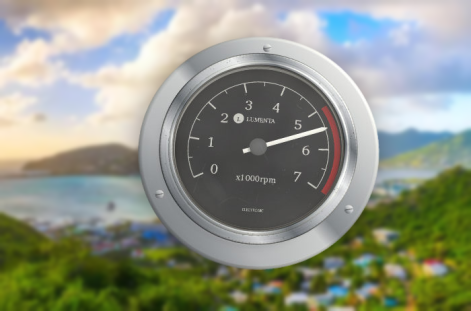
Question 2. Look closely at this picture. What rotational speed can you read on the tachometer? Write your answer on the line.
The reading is 5500 rpm
